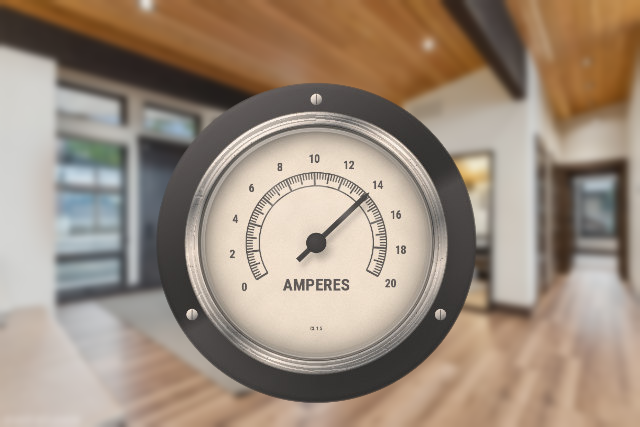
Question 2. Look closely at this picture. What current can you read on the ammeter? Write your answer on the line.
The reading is 14 A
